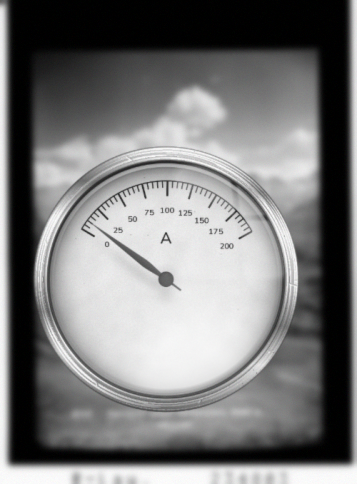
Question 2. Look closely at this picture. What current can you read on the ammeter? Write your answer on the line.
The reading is 10 A
